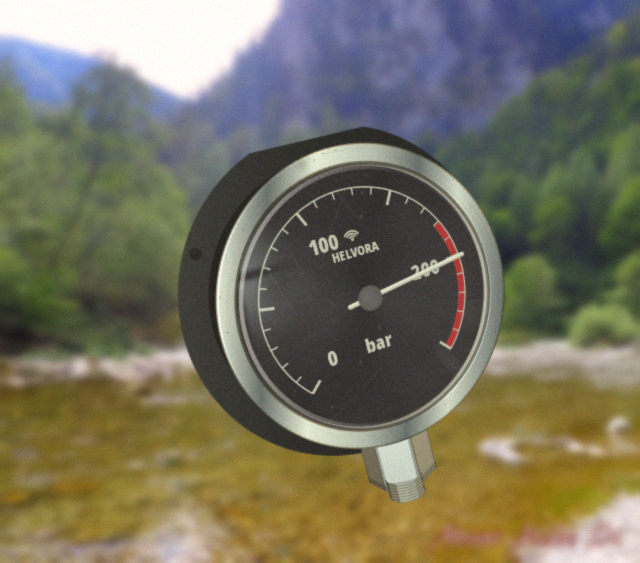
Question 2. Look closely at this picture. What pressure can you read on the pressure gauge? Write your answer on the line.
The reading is 200 bar
